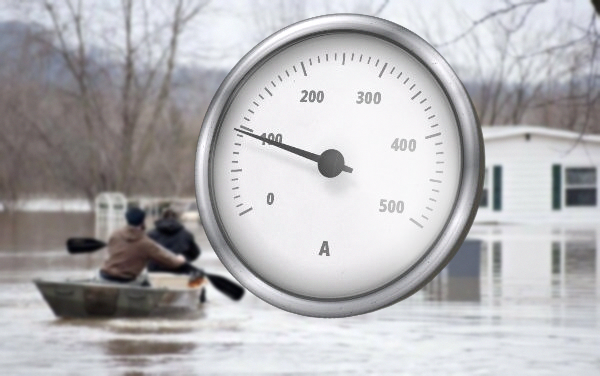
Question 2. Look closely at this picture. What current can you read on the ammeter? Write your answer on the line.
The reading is 95 A
